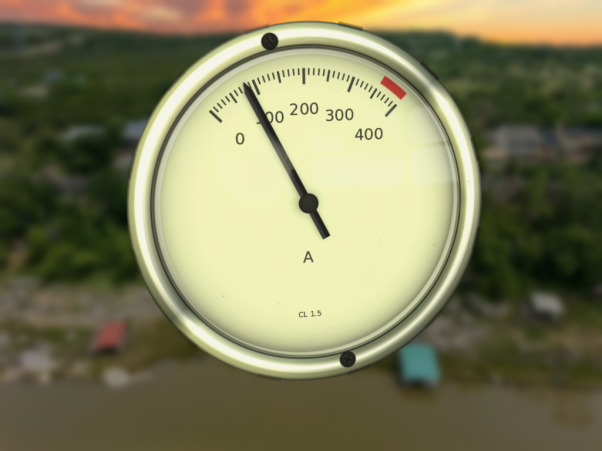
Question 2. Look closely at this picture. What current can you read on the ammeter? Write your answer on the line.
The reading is 80 A
